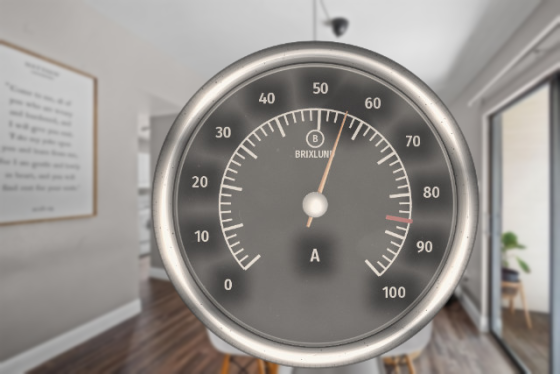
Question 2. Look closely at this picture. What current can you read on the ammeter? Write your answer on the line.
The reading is 56 A
